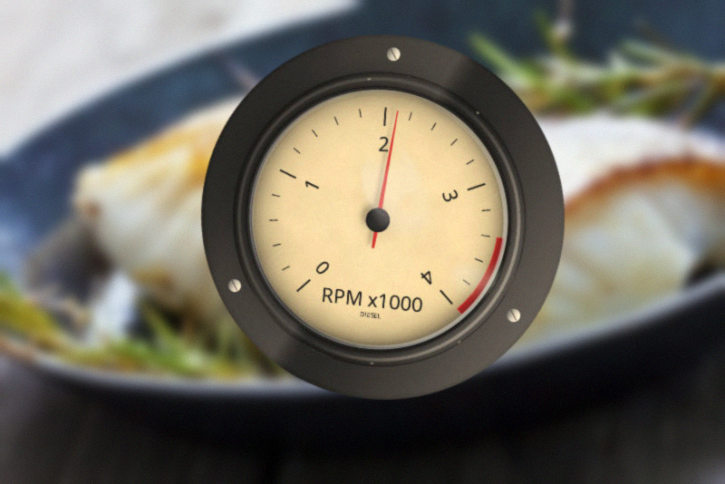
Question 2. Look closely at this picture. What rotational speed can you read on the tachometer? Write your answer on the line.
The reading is 2100 rpm
